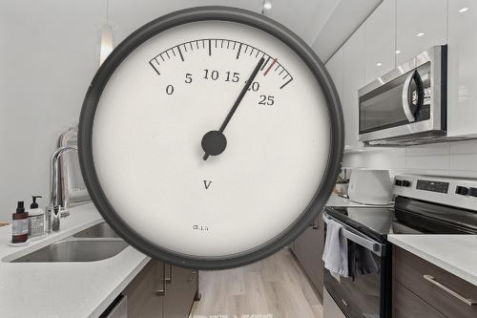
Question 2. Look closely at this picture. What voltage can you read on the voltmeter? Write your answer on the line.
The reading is 19 V
